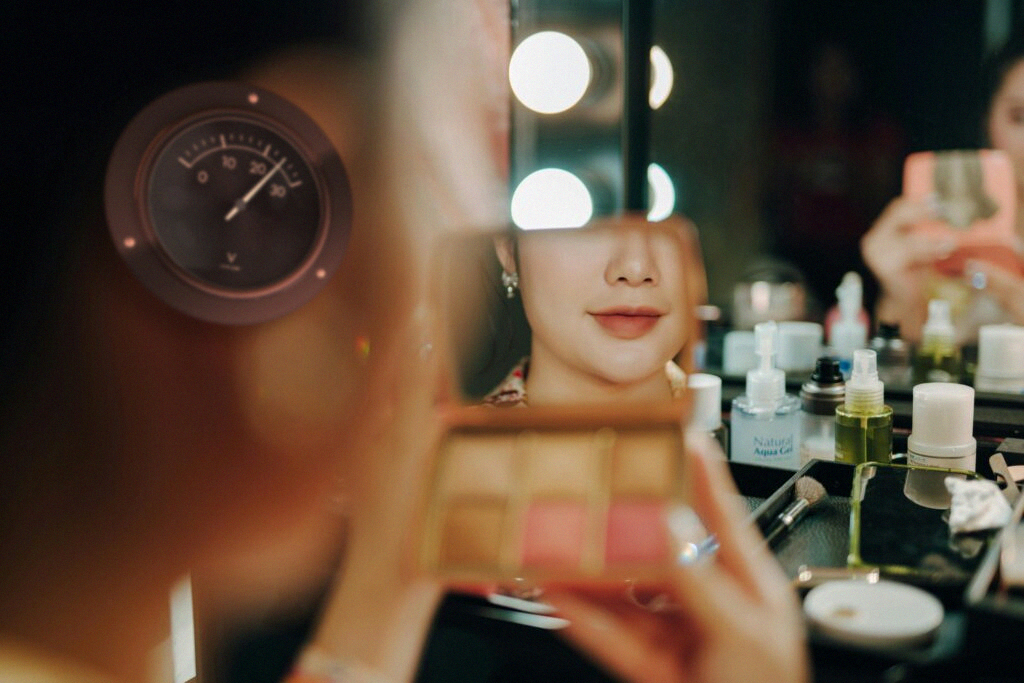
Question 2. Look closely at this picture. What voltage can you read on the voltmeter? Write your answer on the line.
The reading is 24 V
